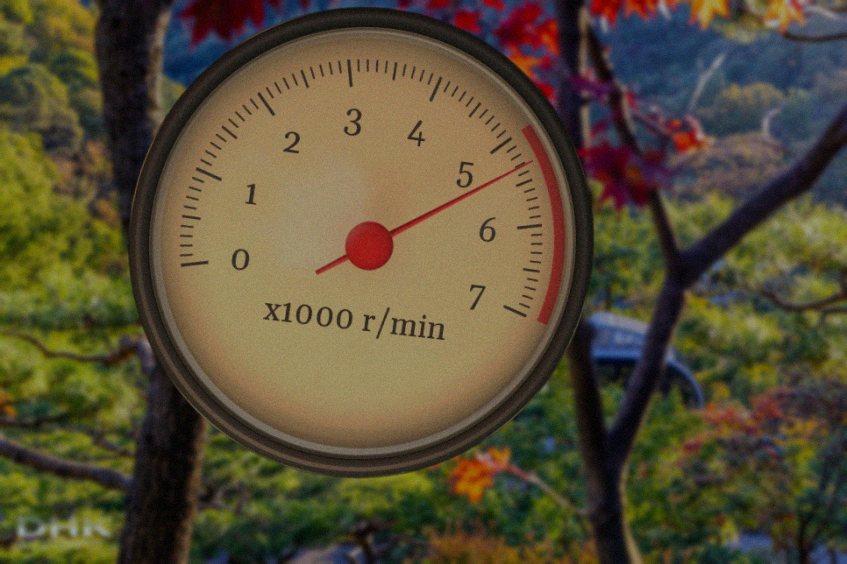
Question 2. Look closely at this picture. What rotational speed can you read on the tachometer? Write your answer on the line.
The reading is 5300 rpm
